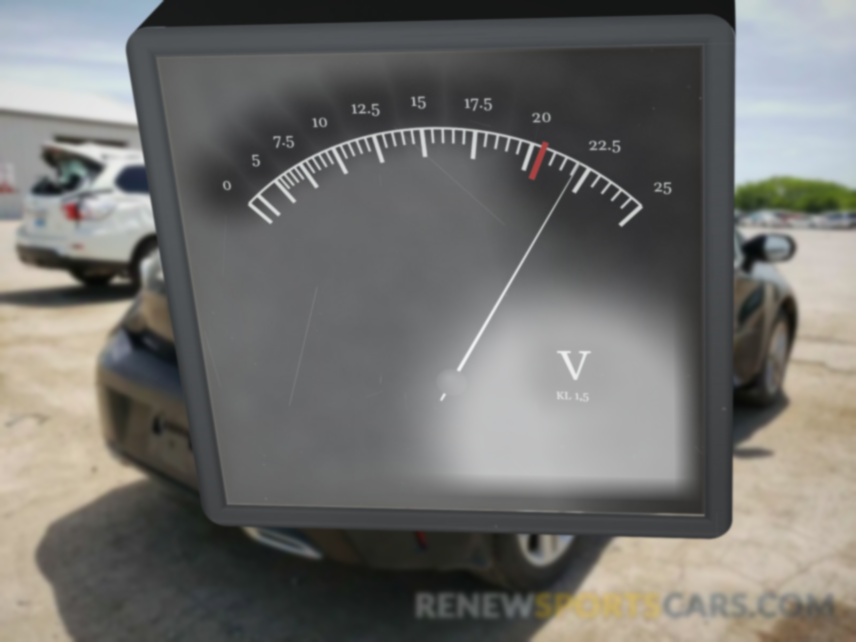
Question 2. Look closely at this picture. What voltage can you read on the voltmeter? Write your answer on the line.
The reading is 22 V
